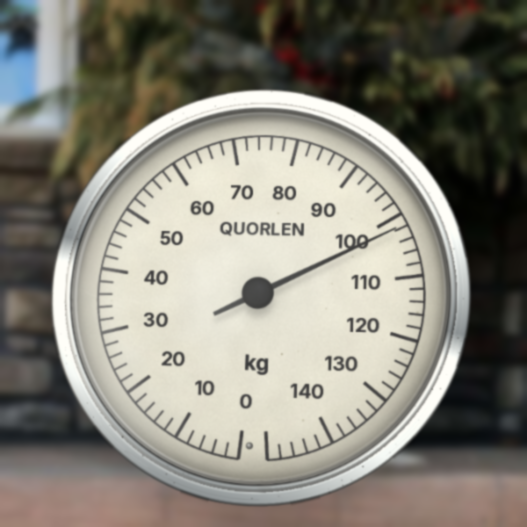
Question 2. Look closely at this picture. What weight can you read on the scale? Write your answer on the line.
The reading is 102 kg
